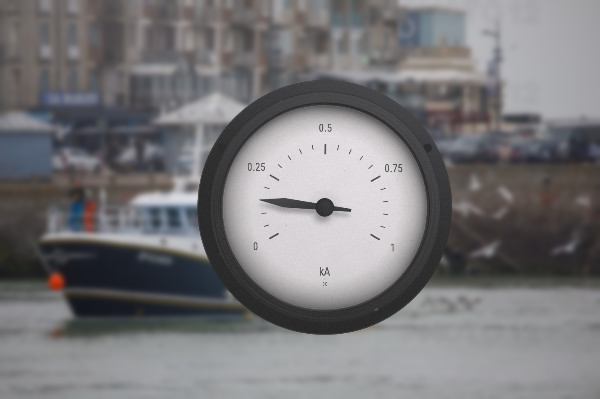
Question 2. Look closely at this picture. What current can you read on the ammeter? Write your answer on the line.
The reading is 0.15 kA
